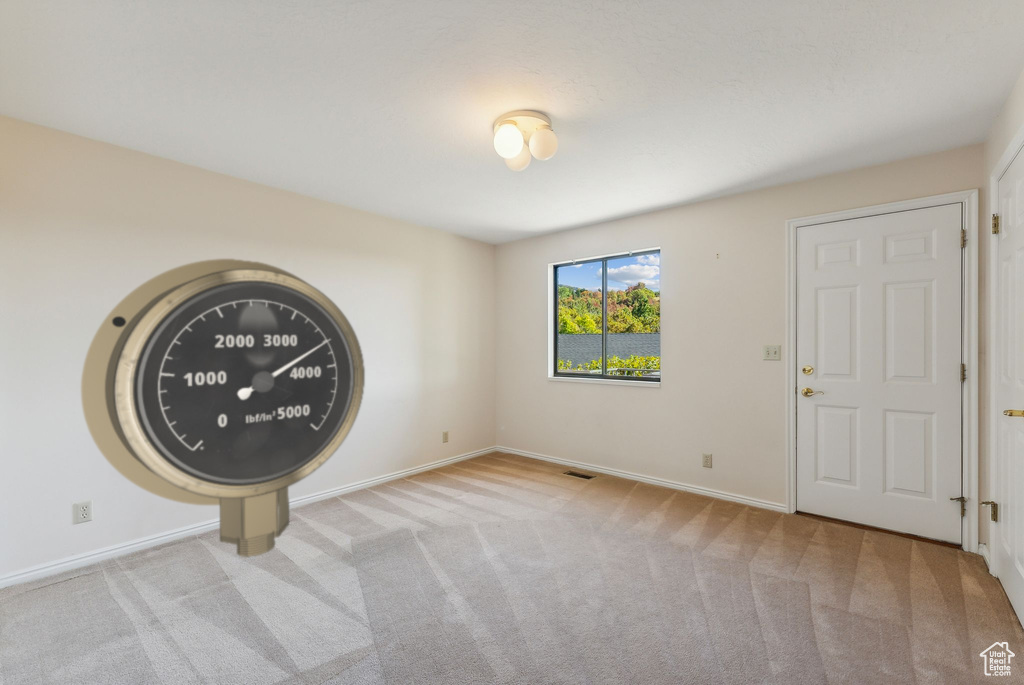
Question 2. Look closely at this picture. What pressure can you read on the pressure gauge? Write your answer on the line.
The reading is 3600 psi
